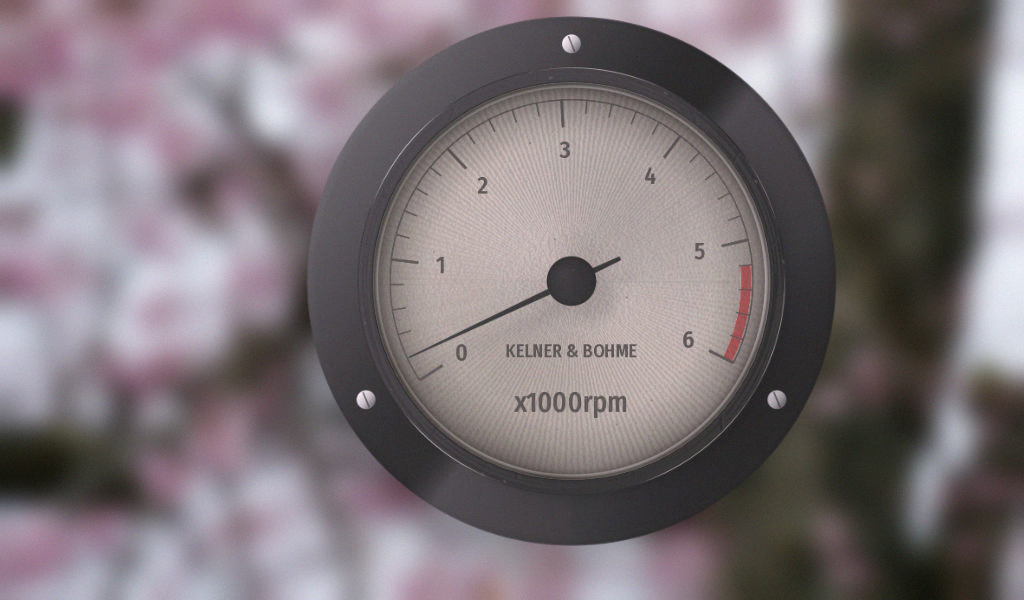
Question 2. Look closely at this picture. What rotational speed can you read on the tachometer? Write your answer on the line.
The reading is 200 rpm
